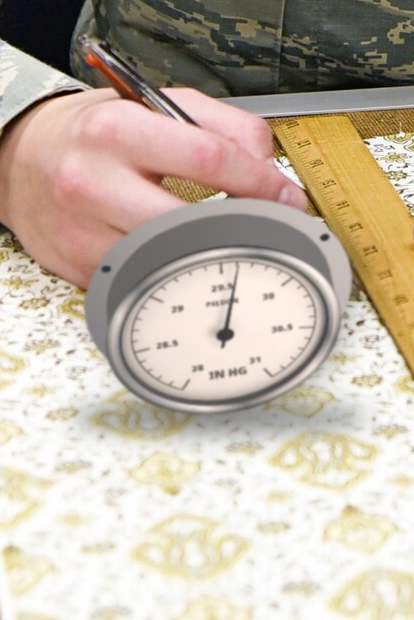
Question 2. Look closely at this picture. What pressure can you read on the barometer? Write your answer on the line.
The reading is 29.6 inHg
